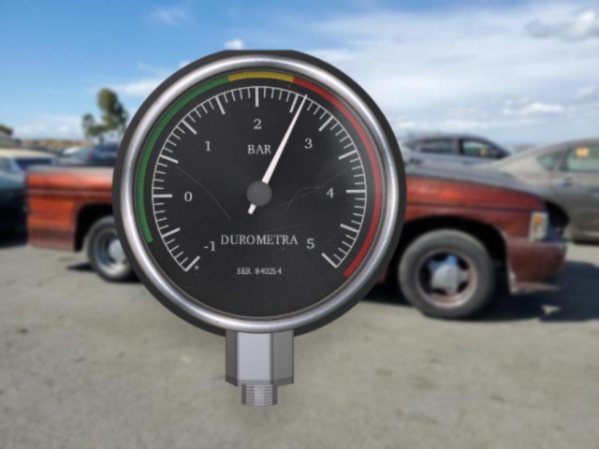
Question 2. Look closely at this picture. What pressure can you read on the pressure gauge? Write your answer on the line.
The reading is 2.6 bar
